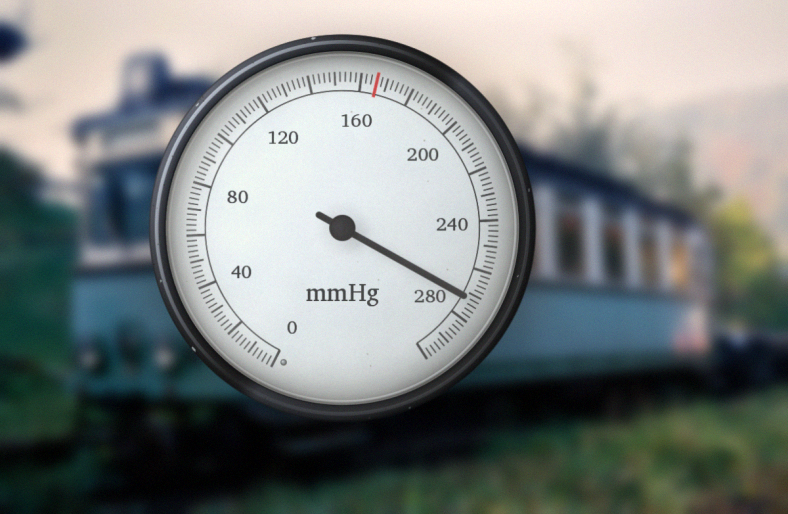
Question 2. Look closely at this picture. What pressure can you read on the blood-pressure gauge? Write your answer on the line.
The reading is 272 mmHg
